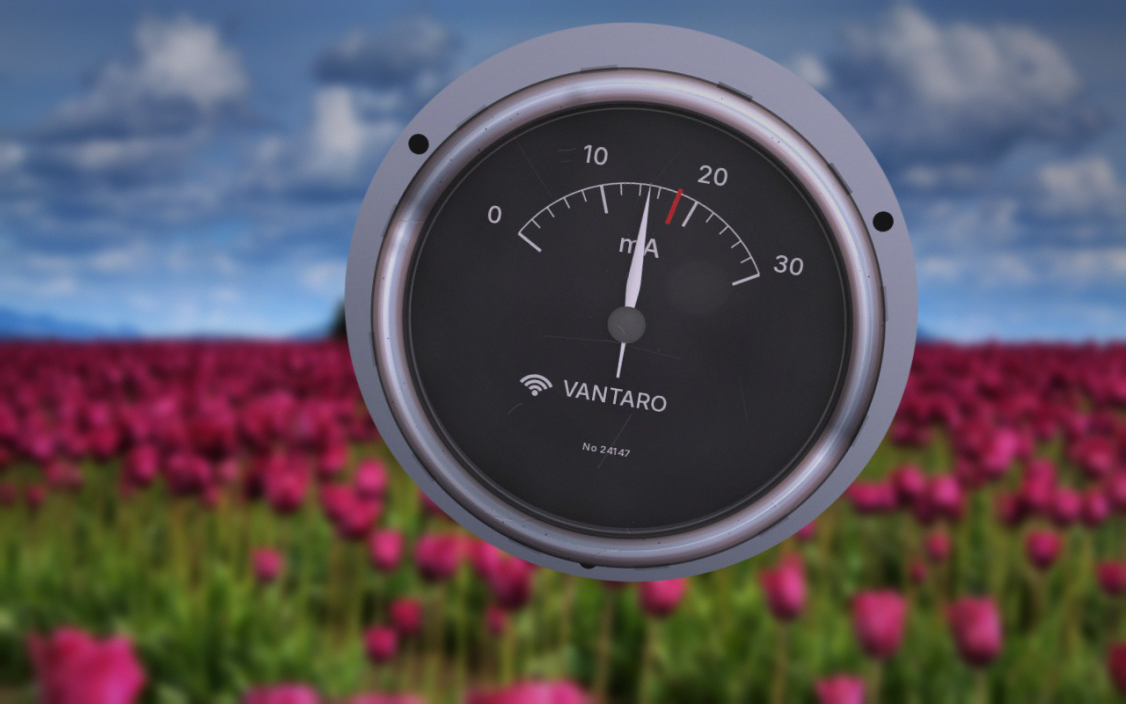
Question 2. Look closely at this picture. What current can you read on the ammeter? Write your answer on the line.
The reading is 15 mA
